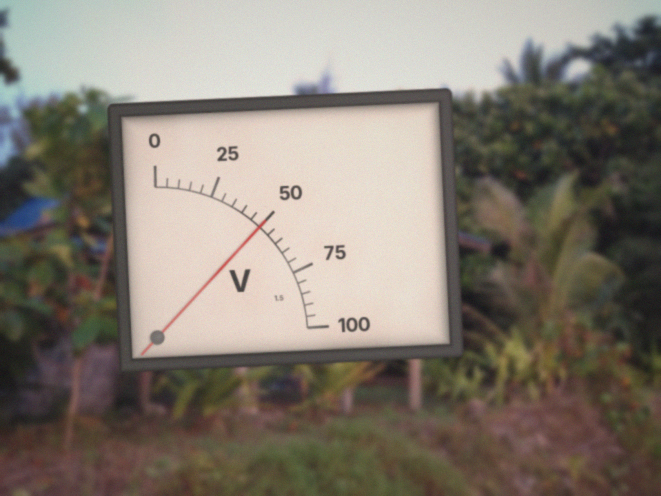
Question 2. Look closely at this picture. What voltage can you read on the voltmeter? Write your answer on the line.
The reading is 50 V
